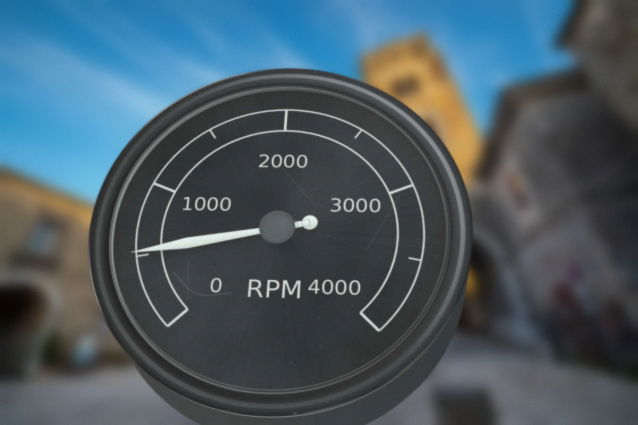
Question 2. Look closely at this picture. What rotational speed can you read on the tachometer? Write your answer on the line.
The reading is 500 rpm
